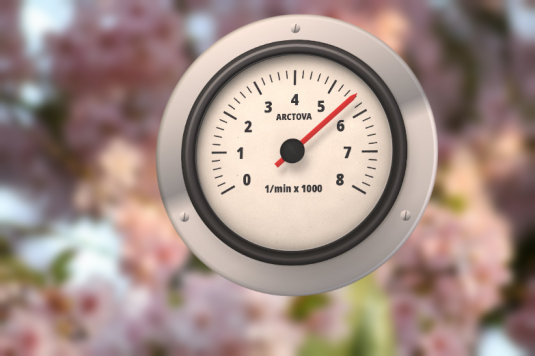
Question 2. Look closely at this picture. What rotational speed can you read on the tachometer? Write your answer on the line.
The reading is 5600 rpm
